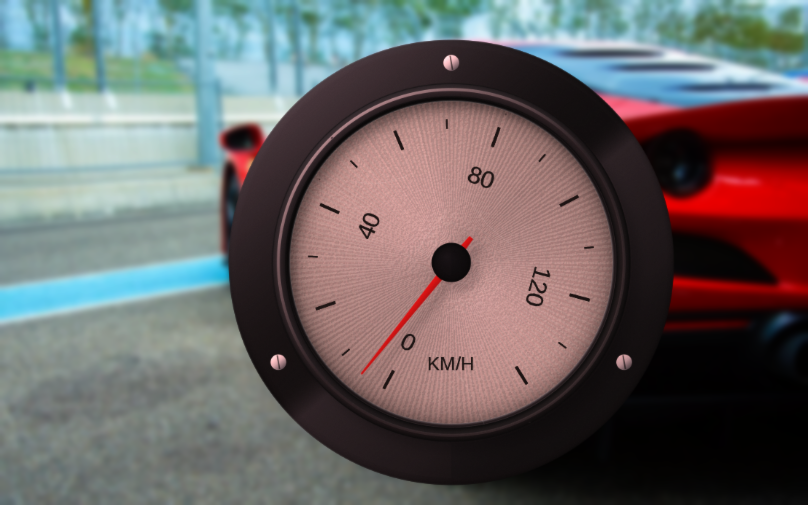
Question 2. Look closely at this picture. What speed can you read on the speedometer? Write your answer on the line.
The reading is 5 km/h
